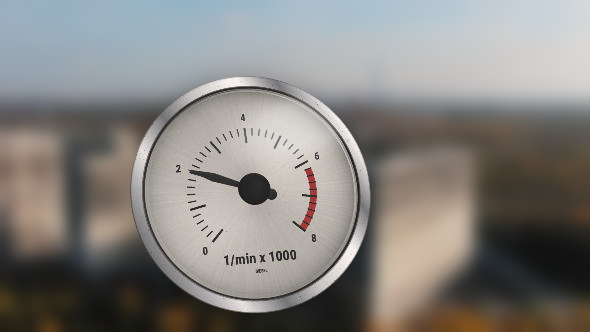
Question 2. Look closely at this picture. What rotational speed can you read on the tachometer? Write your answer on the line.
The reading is 2000 rpm
